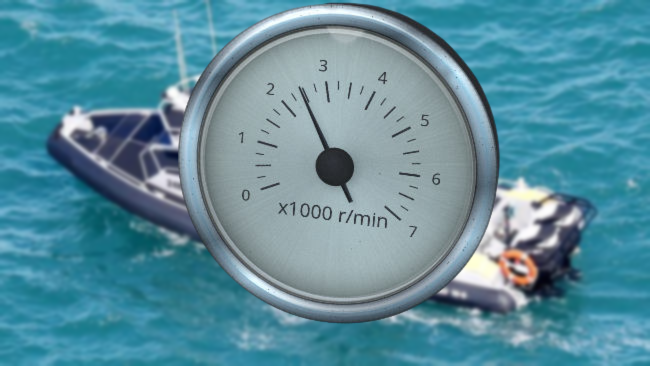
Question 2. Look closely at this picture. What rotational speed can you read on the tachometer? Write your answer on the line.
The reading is 2500 rpm
